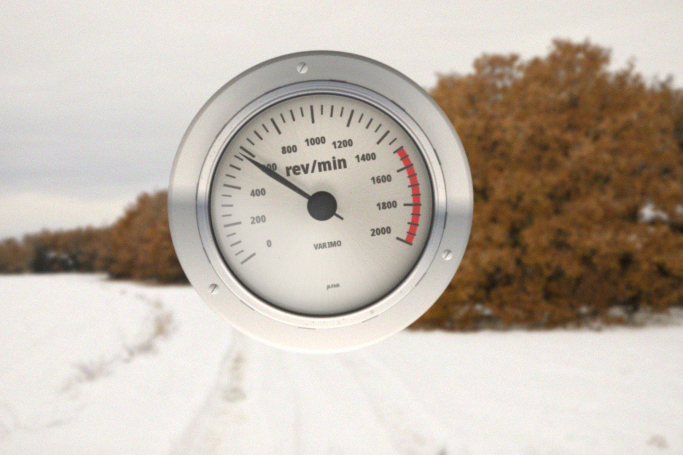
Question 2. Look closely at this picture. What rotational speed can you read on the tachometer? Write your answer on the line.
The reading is 575 rpm
